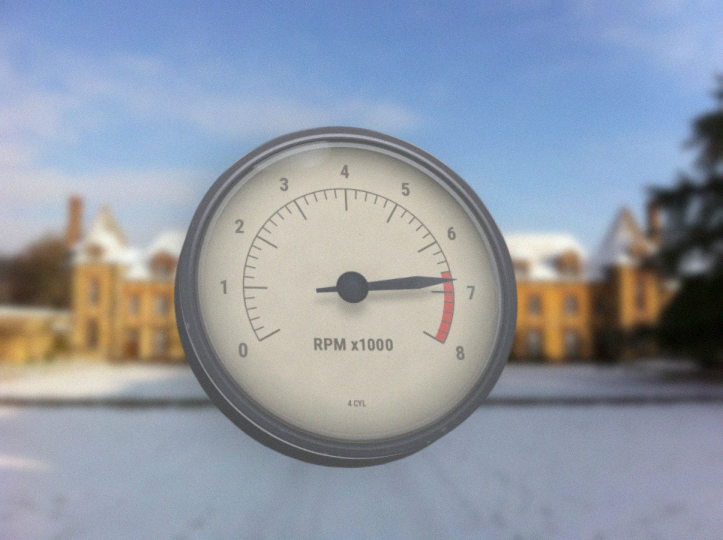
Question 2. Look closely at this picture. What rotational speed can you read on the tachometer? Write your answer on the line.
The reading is 6800 rpm
